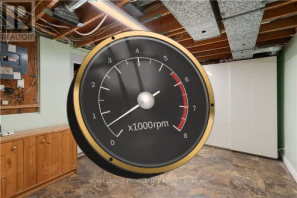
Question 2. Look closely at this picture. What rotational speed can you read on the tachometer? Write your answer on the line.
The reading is 500 rpm
